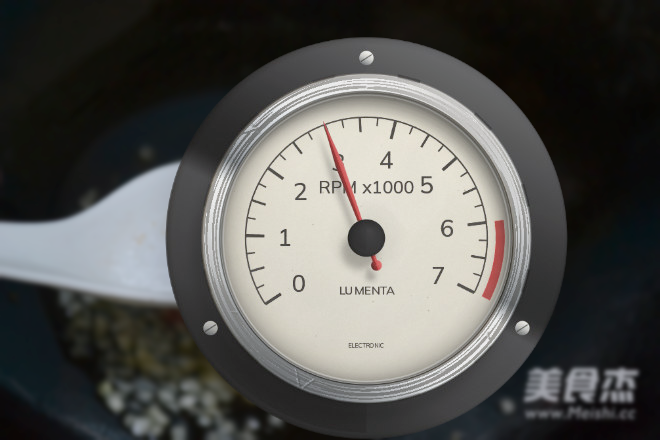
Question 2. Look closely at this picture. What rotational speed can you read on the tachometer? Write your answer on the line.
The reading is 3000 rpm
